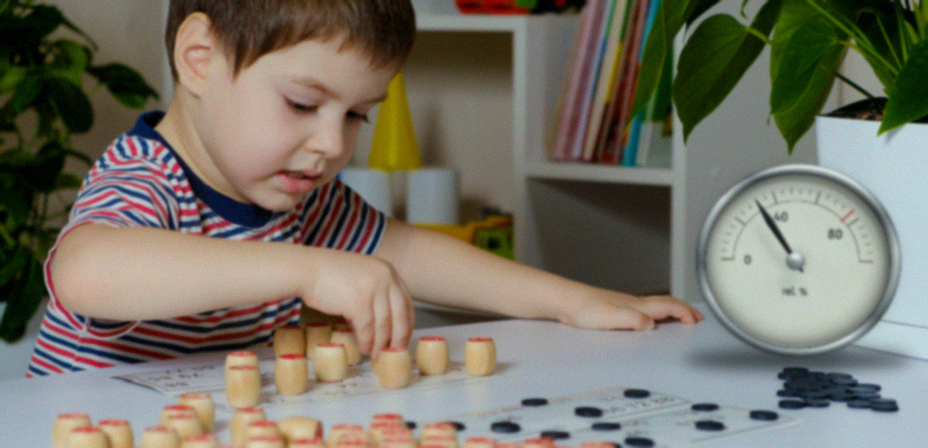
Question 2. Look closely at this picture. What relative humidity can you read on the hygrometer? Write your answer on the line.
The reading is 32 %
